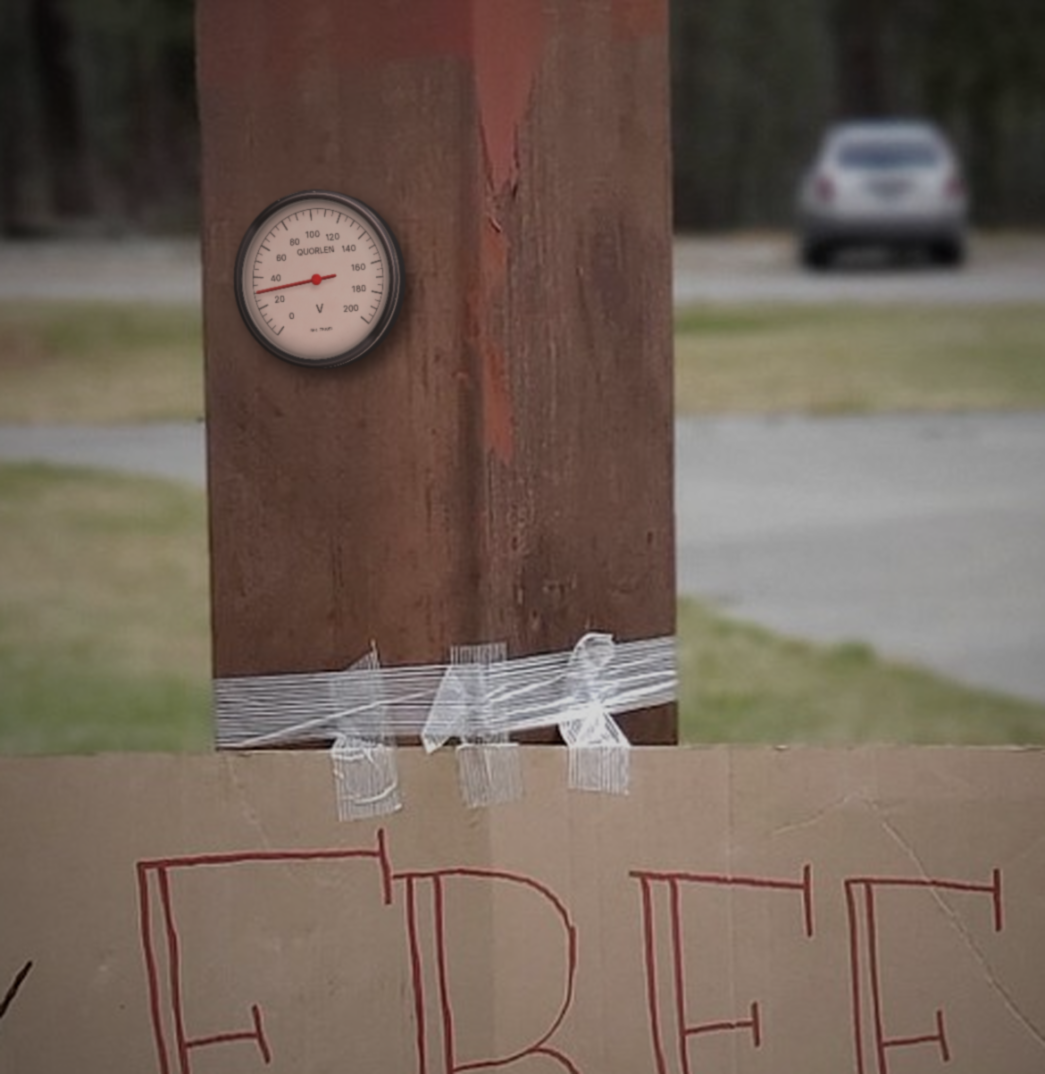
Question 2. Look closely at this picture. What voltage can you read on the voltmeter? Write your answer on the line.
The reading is 30 V
